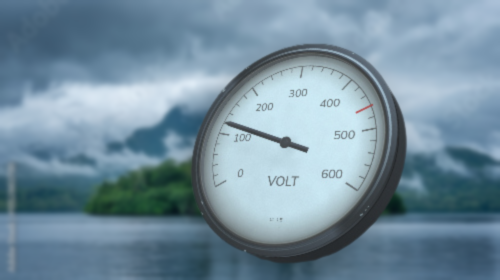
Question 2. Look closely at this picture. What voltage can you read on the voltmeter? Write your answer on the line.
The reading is 120 V
